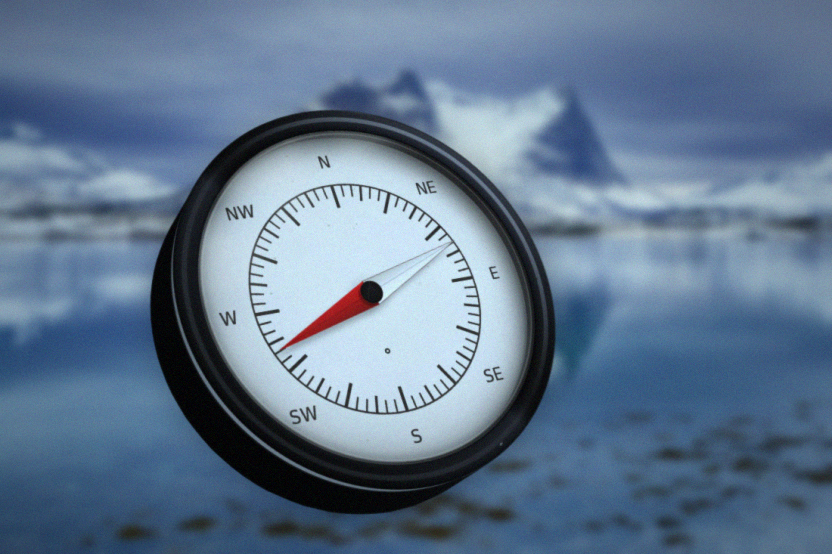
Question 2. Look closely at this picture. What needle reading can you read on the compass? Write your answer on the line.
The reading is 250 °
